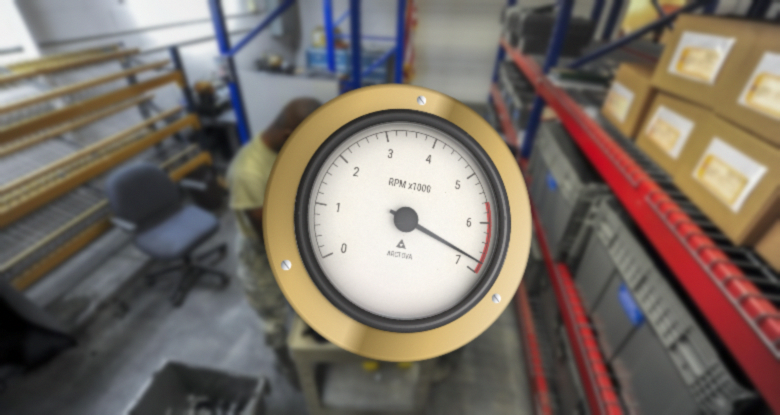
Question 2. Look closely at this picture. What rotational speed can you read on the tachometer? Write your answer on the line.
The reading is 6800 rpm
